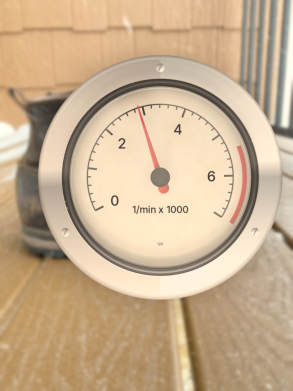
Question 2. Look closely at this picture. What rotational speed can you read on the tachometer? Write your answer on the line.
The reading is 2900 rpm
